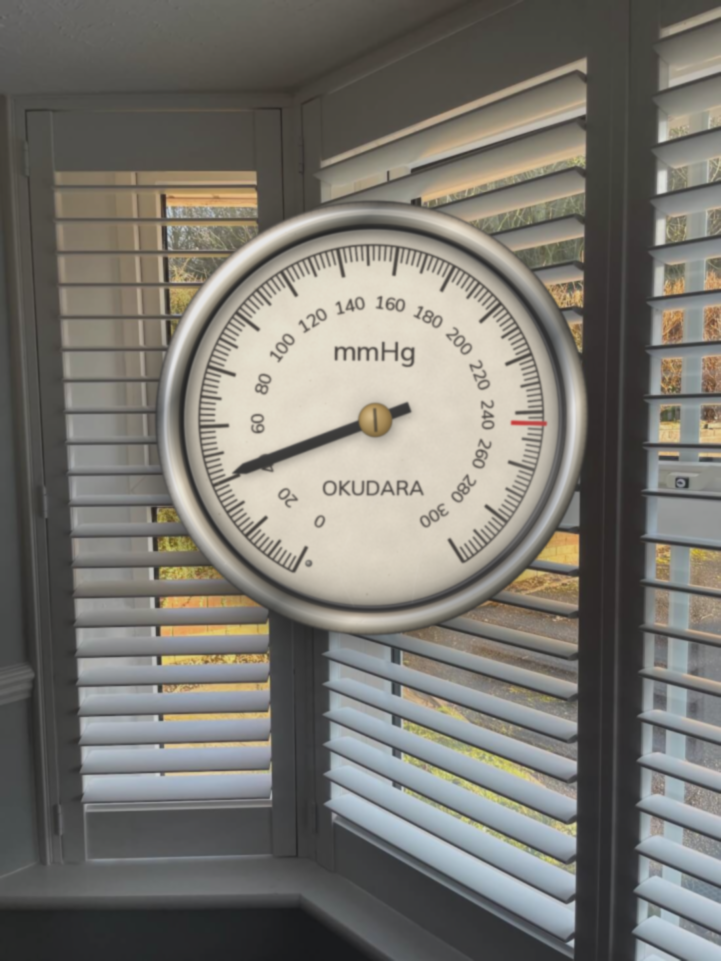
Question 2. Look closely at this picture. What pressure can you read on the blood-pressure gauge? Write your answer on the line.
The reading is 42 mmHg
